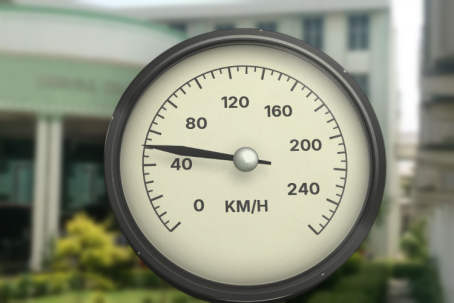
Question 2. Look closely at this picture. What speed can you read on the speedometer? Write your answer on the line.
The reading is 50 km/h
